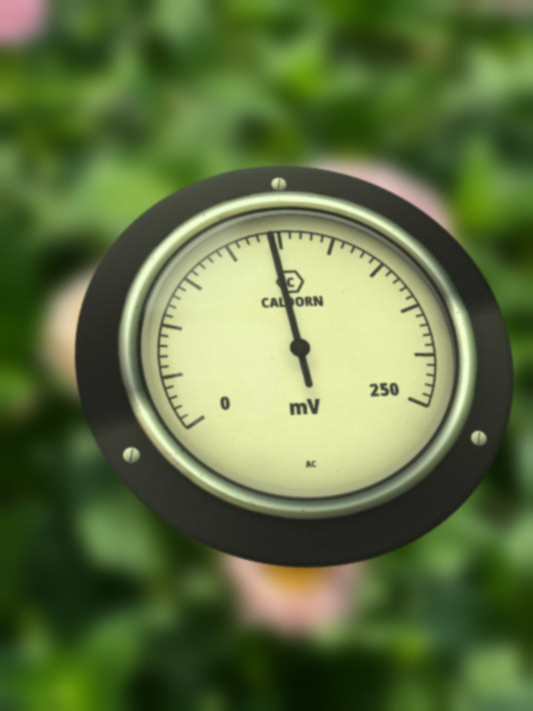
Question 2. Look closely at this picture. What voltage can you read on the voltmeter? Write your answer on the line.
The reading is 120 mV
